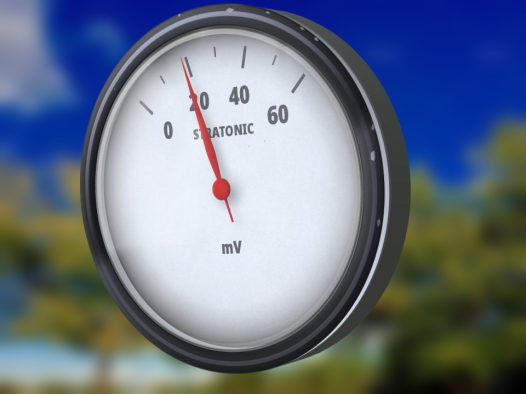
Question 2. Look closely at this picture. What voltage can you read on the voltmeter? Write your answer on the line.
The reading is 20 mV
